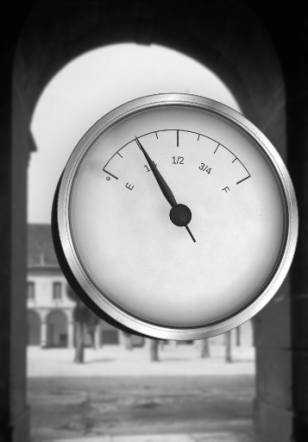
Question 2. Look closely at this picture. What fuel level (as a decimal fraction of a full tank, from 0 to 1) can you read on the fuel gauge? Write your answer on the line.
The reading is 0.25
